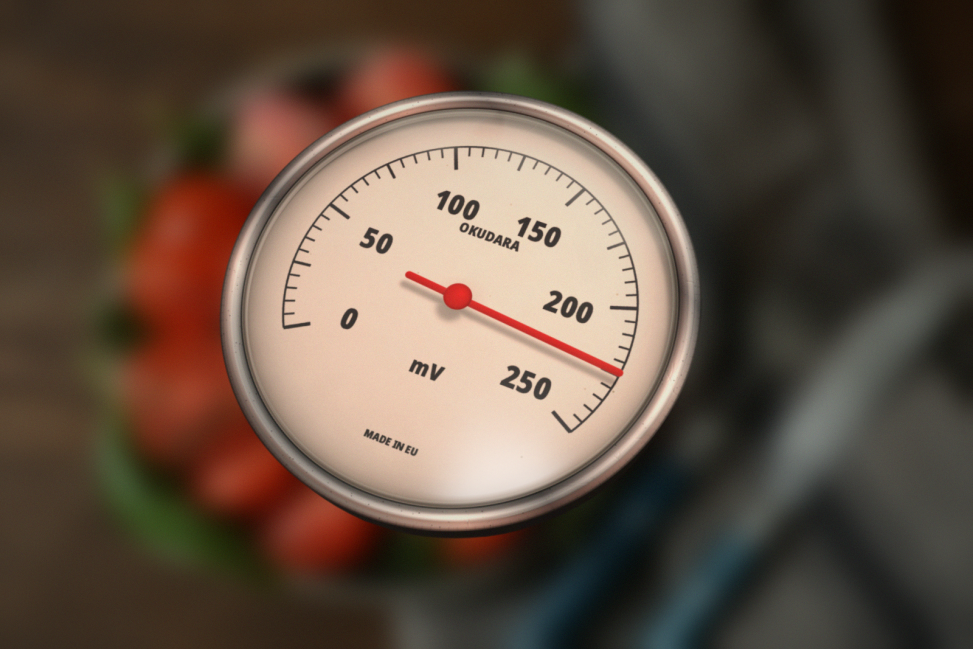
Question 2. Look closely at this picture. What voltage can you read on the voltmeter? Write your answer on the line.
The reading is 225 mV
